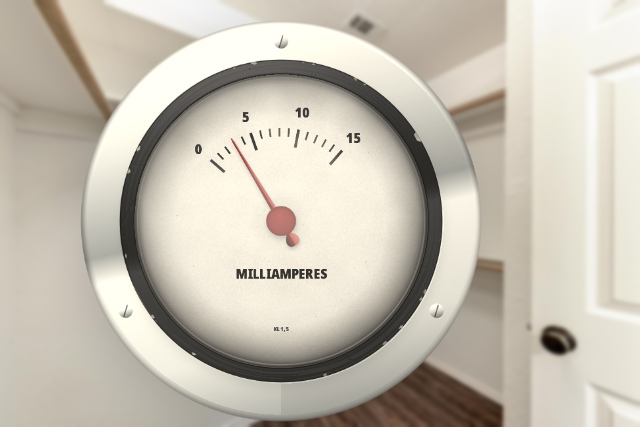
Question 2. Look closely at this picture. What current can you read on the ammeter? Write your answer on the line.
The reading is 3 mA
